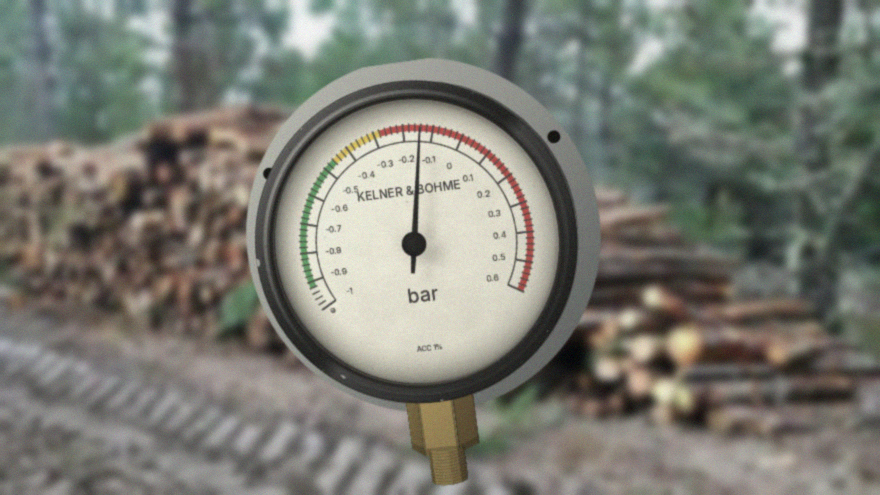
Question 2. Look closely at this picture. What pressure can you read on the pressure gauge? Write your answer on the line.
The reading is -0.14 bar
